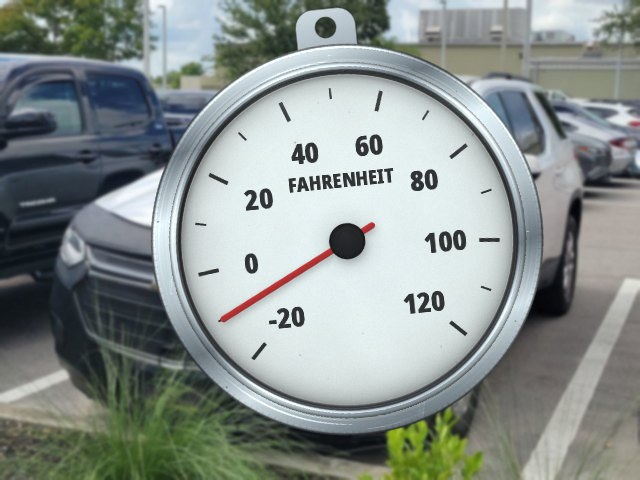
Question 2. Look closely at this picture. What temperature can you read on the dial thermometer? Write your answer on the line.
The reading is -10 °F
